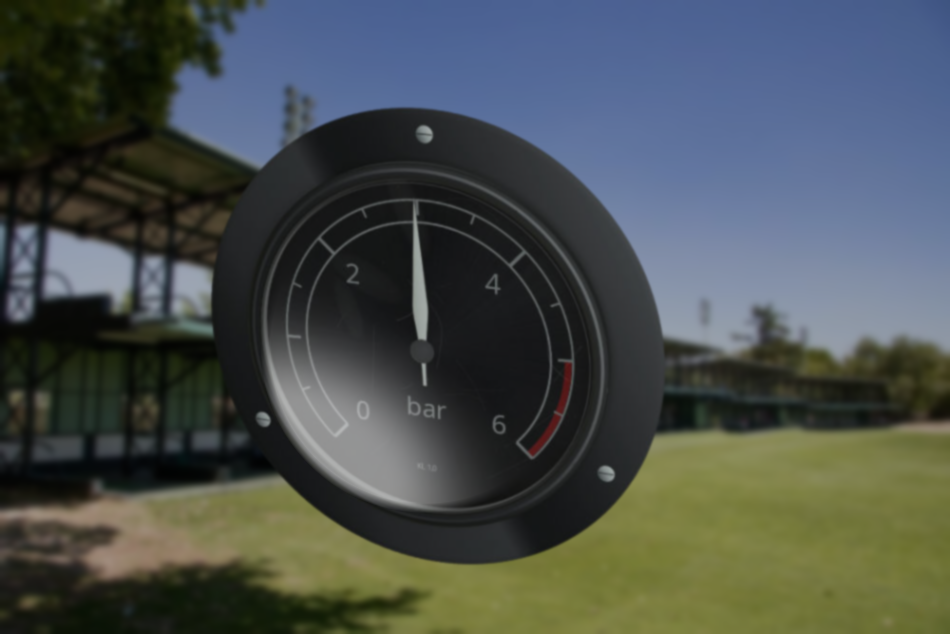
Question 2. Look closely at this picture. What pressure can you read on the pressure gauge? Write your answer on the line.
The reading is 3 bar
